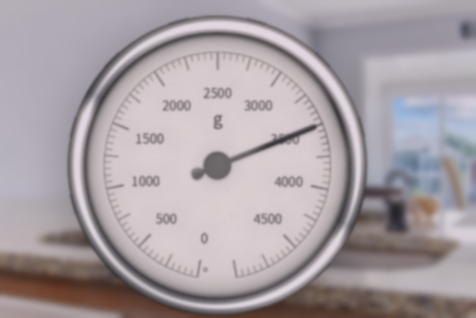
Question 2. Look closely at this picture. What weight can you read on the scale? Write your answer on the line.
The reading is 3500 g
